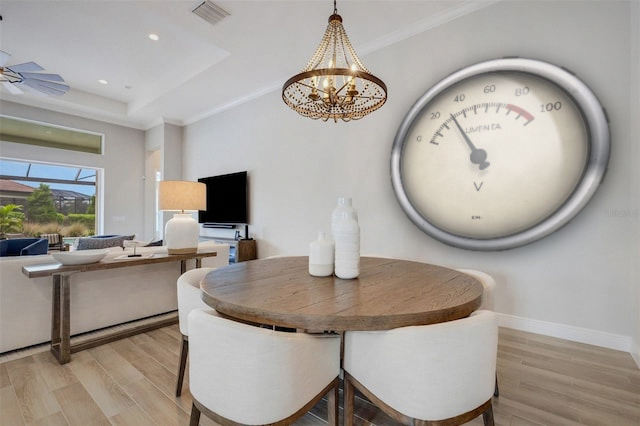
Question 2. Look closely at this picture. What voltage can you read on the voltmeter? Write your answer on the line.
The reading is 30 V
